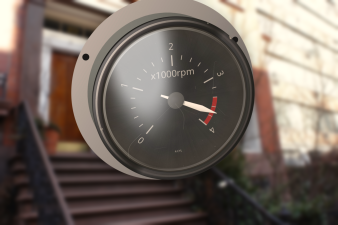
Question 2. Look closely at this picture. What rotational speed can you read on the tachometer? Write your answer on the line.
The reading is 3700 rpm
